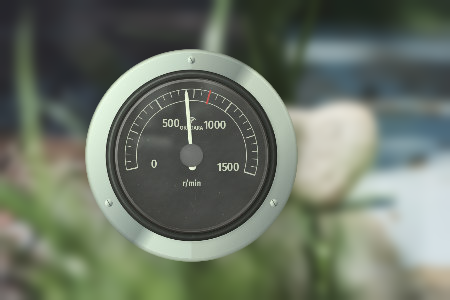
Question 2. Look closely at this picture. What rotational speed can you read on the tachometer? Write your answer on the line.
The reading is 700 rpm
